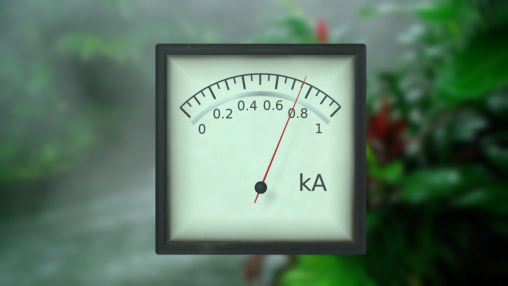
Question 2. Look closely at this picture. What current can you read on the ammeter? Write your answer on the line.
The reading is 0.75 kA
